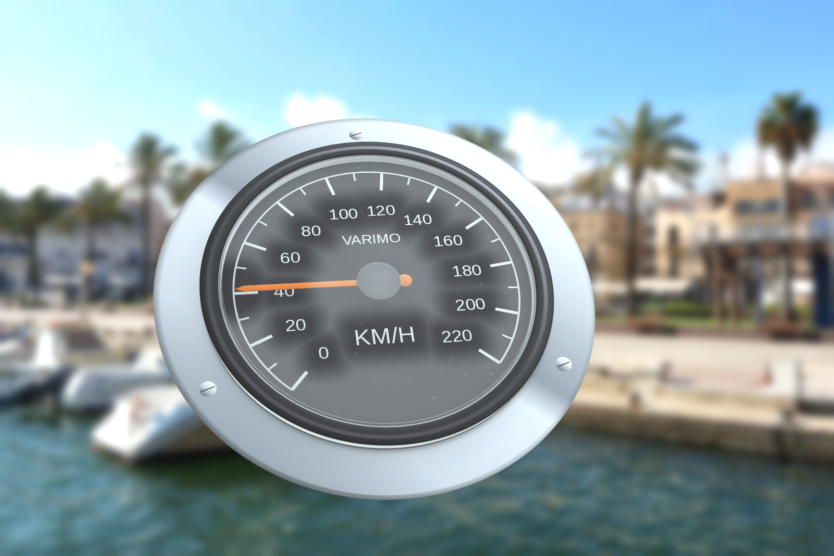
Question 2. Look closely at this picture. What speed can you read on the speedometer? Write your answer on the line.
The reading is 40 km/h
